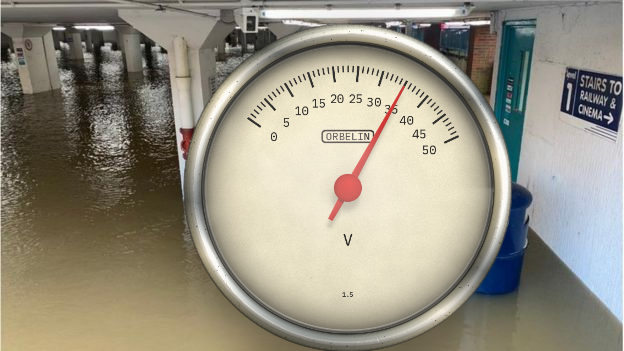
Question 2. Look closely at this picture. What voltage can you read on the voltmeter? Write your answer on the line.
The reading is 35 V
